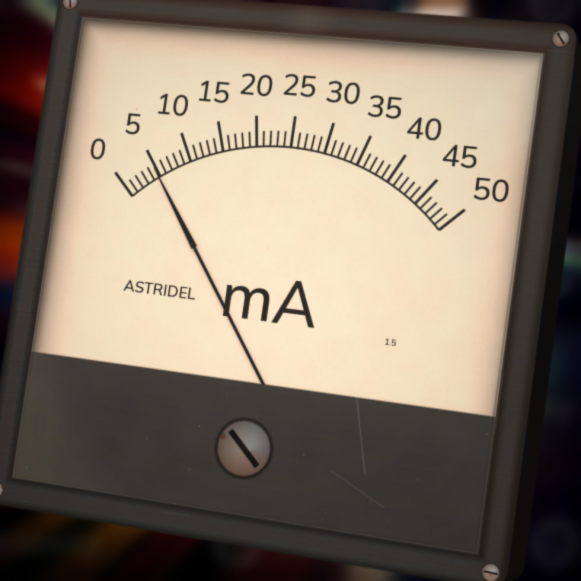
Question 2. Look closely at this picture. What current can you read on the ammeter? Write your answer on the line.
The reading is 5 mA
